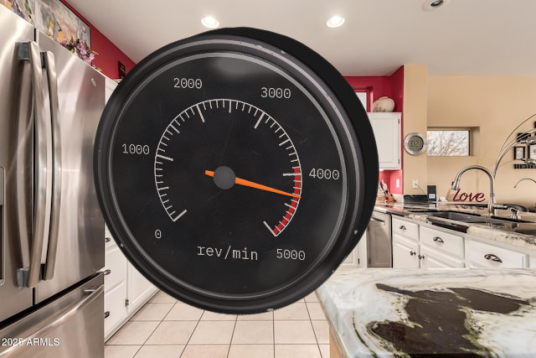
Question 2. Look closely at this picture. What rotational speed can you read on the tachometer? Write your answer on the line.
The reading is 4300 rpm
